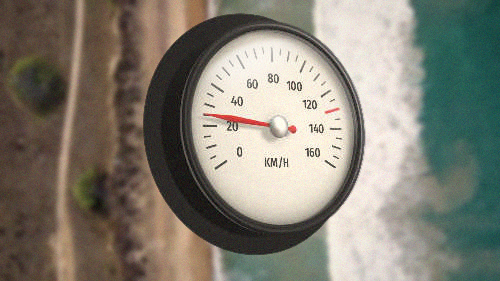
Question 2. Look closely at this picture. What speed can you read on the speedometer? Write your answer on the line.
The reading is 25 km/h
